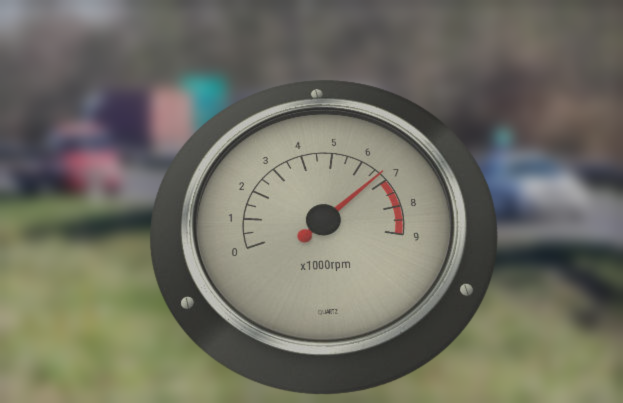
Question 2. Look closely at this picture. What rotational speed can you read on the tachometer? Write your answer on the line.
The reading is 6750 rpm
